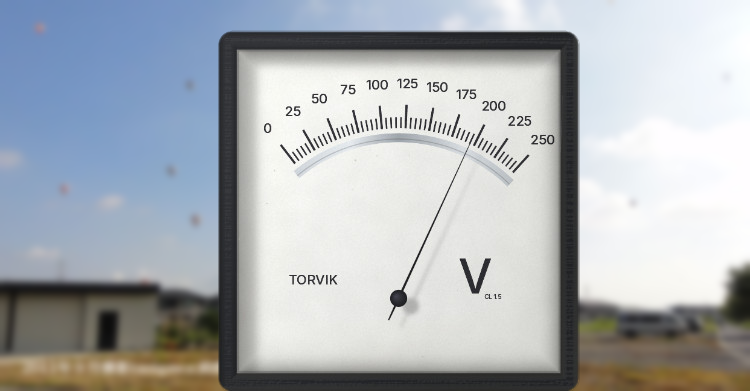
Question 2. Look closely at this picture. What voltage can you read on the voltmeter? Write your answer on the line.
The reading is 195 V
